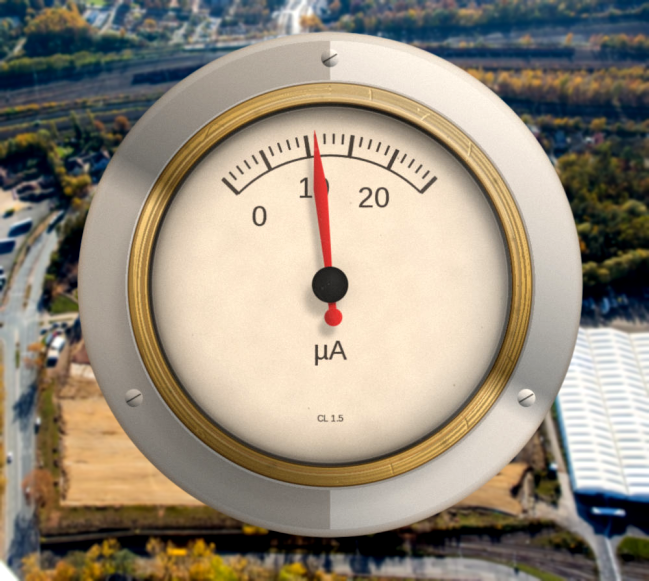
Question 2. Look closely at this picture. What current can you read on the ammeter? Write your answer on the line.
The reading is 11 µA
